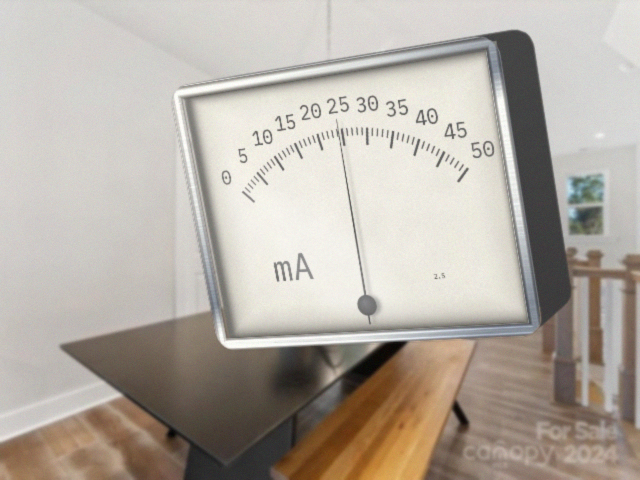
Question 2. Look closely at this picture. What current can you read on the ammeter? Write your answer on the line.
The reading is 25 mA
